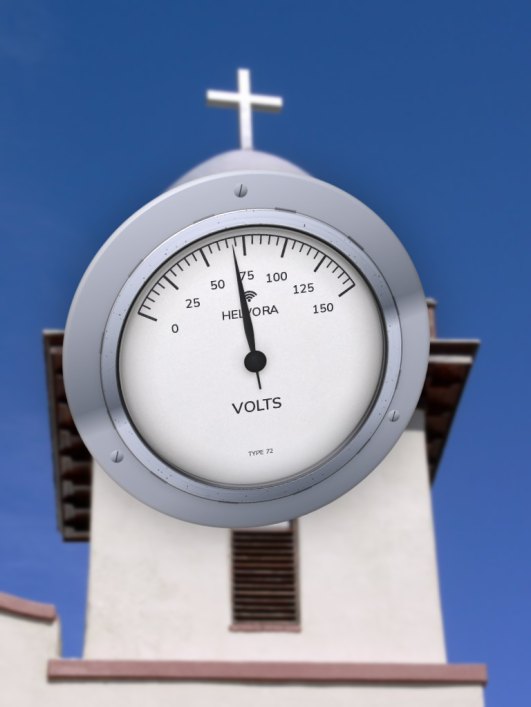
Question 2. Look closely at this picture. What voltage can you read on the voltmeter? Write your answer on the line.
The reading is 67.5 V
